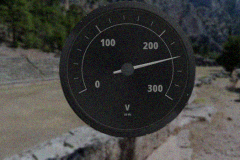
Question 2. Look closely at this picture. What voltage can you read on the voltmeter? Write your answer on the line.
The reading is 240 V
